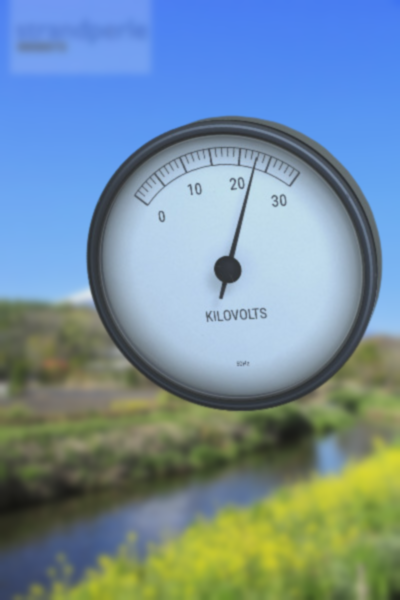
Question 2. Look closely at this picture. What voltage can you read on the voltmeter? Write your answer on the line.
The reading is 23 kV
